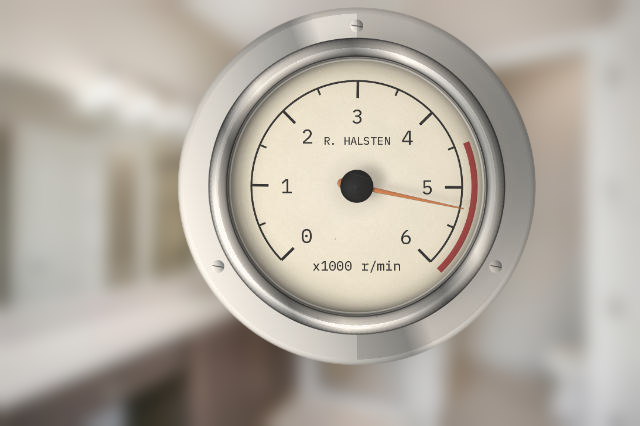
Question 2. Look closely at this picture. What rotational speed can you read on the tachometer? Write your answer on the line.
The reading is 5250 rpm
